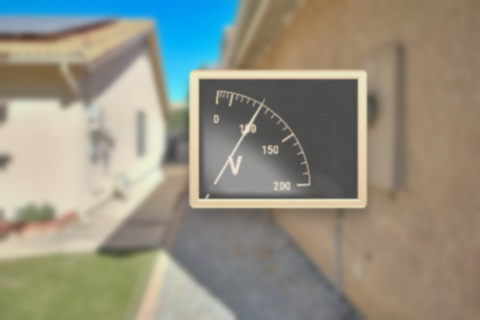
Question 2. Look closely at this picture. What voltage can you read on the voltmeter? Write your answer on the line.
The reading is 100 V
